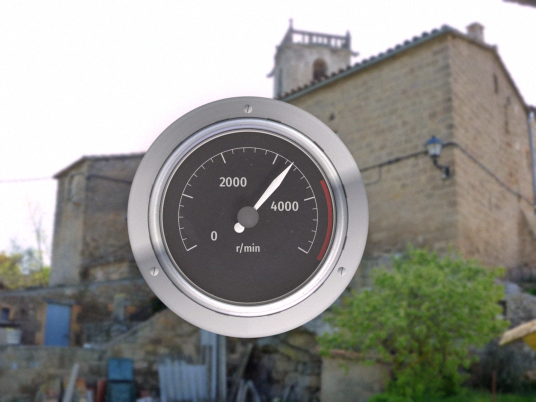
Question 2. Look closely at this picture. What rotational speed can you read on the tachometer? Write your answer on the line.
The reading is 3300 rpm
